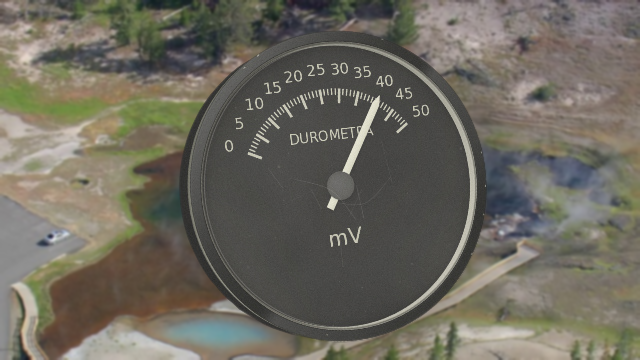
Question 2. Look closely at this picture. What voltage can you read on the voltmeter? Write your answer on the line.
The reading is 40 mV
